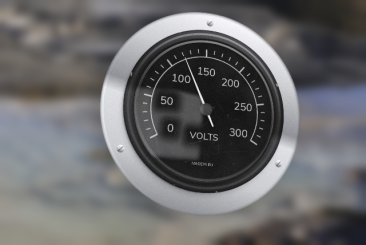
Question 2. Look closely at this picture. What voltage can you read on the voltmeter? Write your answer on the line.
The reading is 120 V
